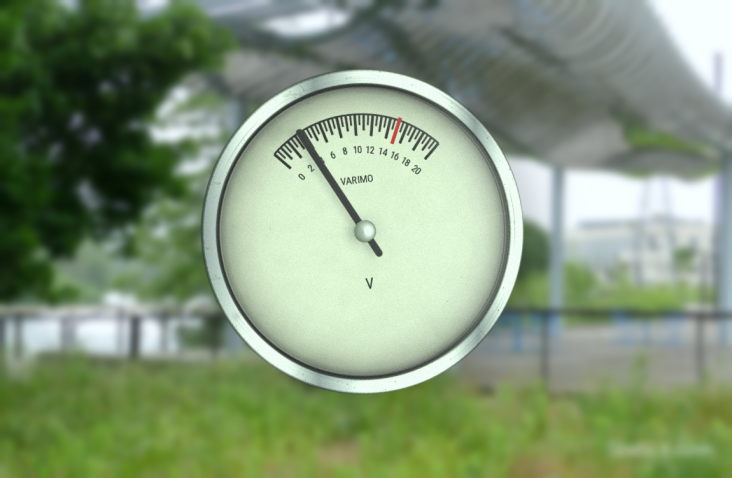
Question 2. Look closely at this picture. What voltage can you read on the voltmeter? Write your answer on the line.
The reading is 3.5 V
